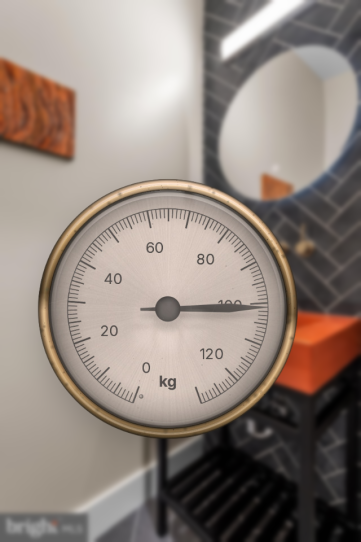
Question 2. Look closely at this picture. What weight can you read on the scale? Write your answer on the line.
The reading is 101 kg
